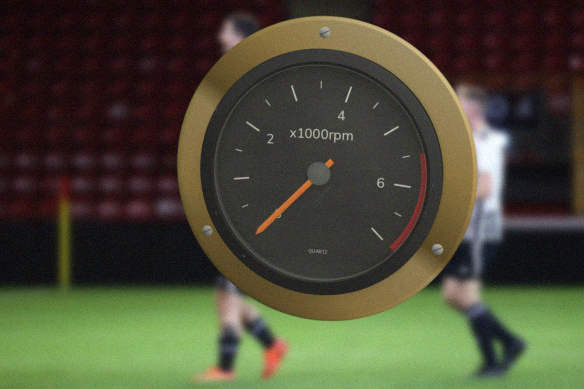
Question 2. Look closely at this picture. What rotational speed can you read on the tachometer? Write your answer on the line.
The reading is 0 rpm
